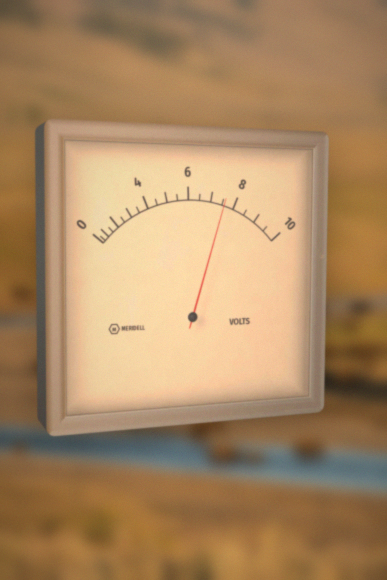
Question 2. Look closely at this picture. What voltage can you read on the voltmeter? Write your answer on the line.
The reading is 7.5 V
